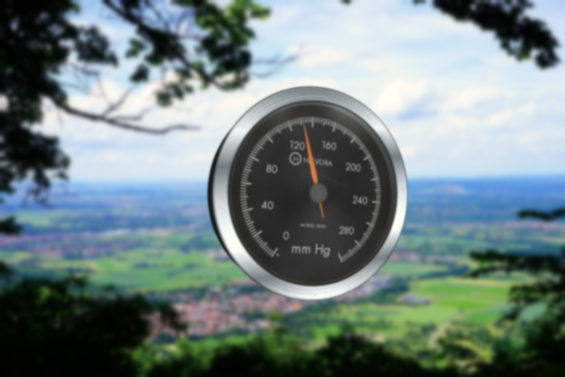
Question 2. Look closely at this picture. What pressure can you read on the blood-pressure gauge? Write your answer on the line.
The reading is 130 mmHg
